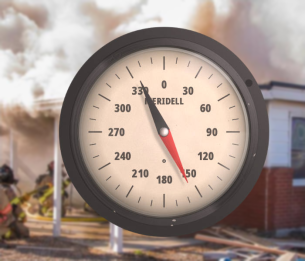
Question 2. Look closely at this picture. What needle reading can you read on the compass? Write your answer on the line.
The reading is 155 °
